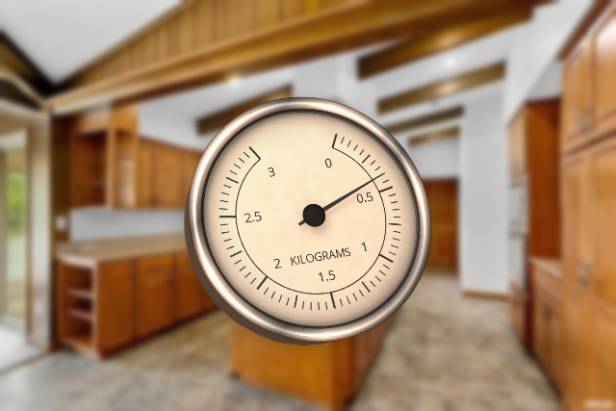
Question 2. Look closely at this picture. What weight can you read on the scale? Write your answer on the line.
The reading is 0.4 kg
